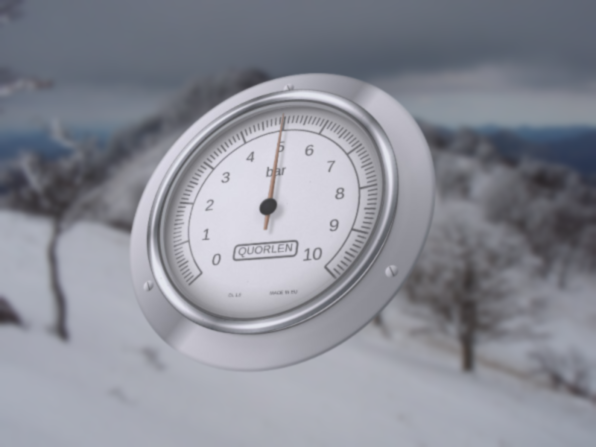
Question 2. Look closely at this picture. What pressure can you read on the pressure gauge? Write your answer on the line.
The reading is 5 bar
